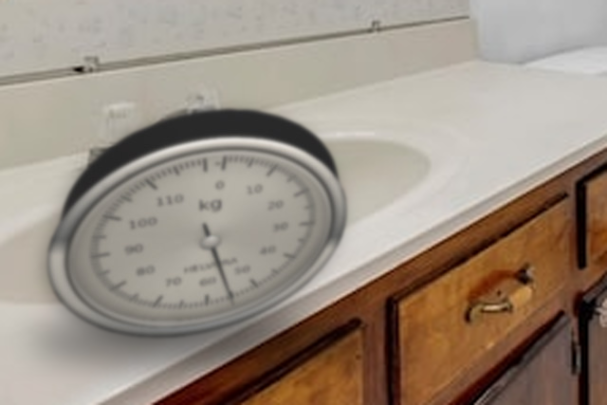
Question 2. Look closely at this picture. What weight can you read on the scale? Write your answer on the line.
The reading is 55 kg
